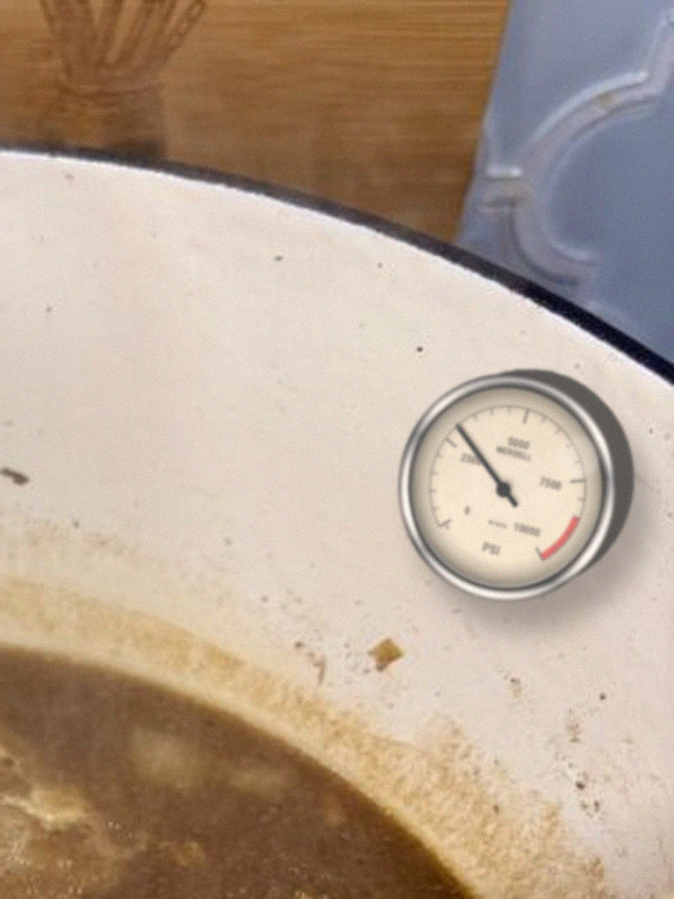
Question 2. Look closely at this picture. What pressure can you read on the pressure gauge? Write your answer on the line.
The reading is 3000 psi
